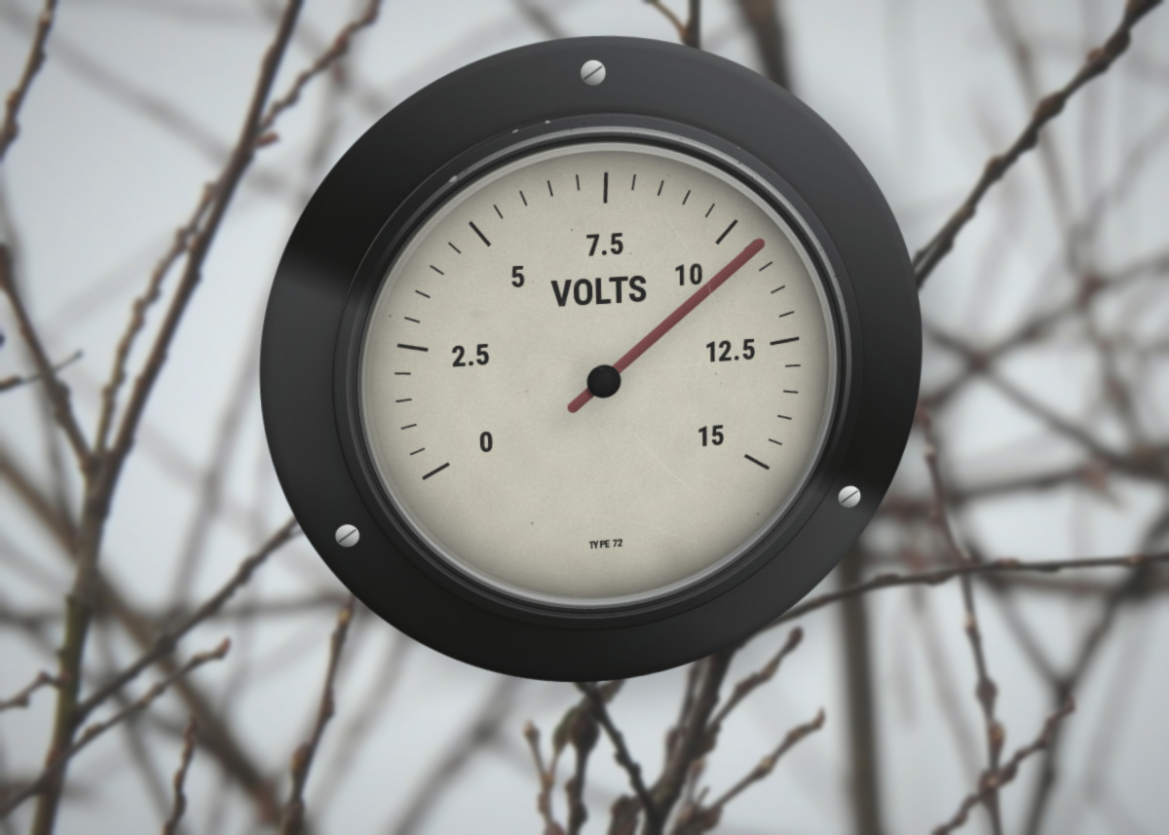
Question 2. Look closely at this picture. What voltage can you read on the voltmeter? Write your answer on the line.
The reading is 10.5 V
